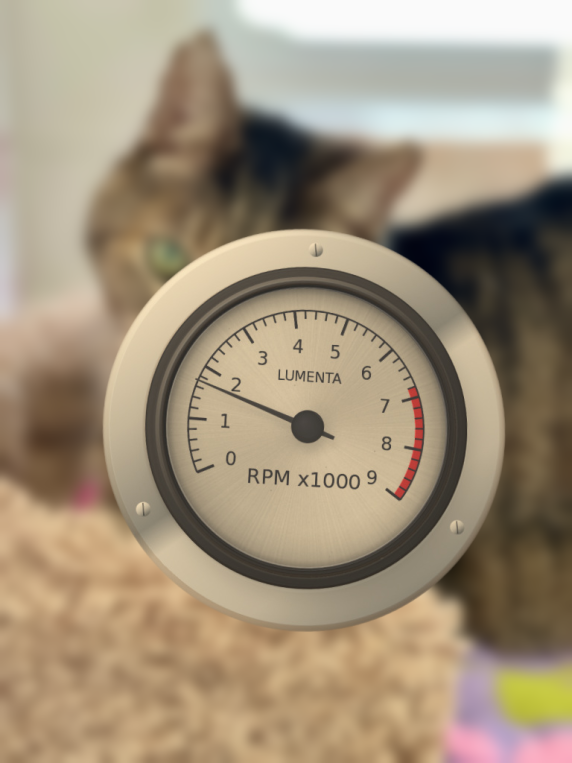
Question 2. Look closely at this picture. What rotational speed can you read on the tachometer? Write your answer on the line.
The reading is 1700 rpm
